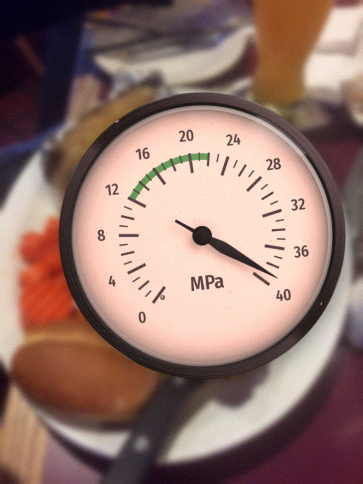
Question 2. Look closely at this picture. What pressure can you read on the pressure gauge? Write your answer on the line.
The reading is 39 MPa
